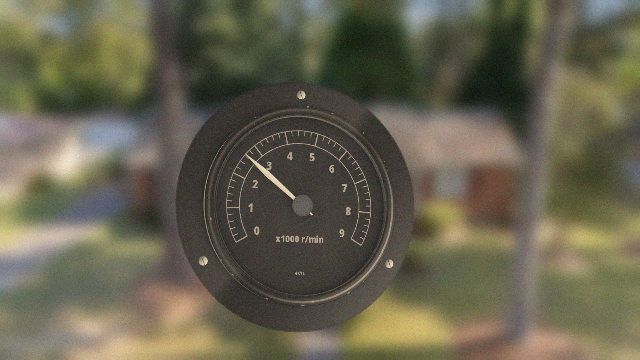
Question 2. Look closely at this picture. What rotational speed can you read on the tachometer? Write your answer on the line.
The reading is 2600 rpm
